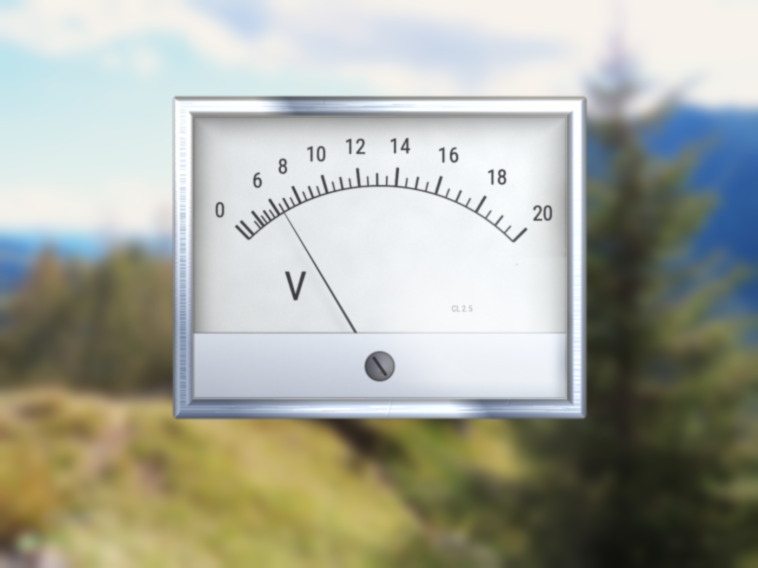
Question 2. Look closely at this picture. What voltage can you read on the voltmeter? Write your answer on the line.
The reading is 6.5 V
